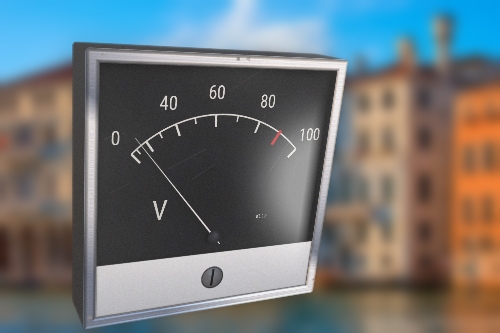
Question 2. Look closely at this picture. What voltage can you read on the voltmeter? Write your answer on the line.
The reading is 15 V
